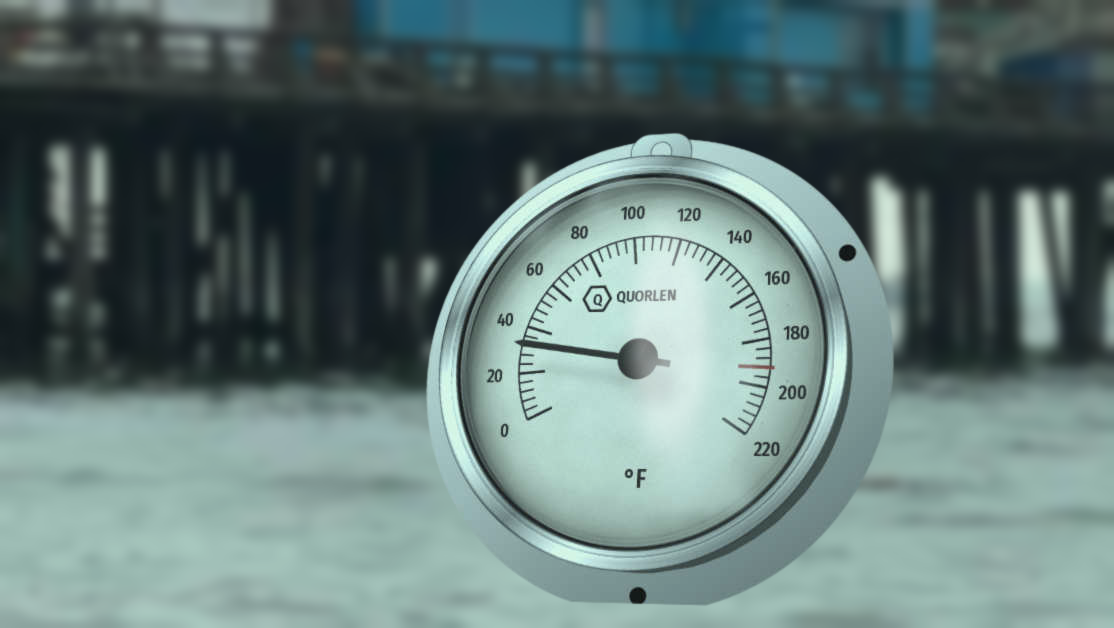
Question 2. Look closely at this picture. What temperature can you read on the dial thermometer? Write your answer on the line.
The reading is 32 °F
